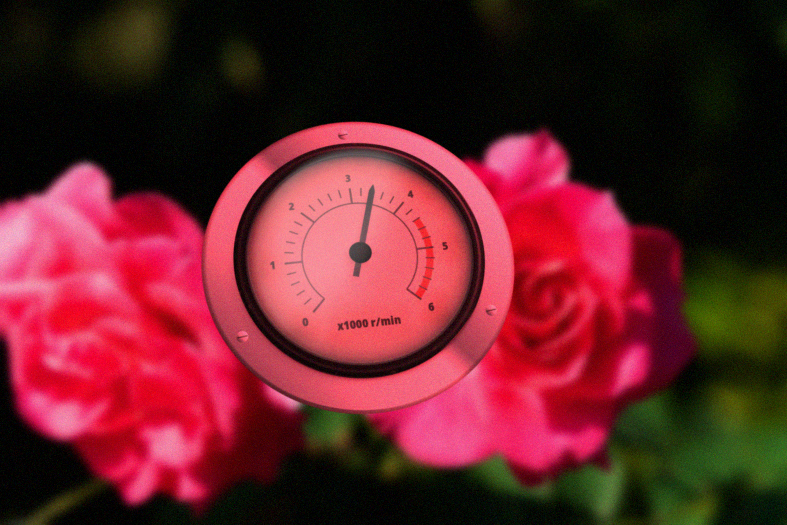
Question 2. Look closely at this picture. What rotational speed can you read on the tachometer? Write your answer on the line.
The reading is 3400 rpm
